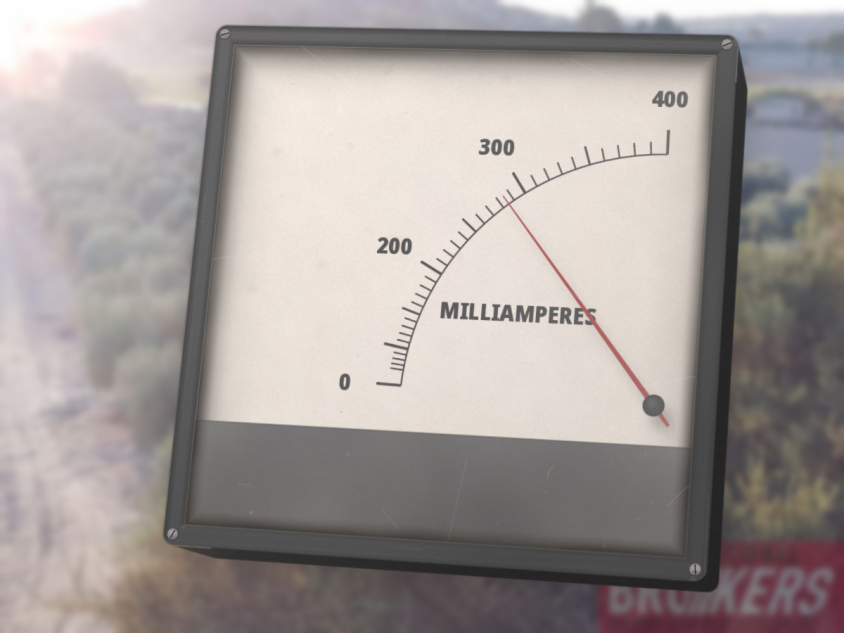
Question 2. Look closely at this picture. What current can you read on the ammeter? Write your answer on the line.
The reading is 285 mA
